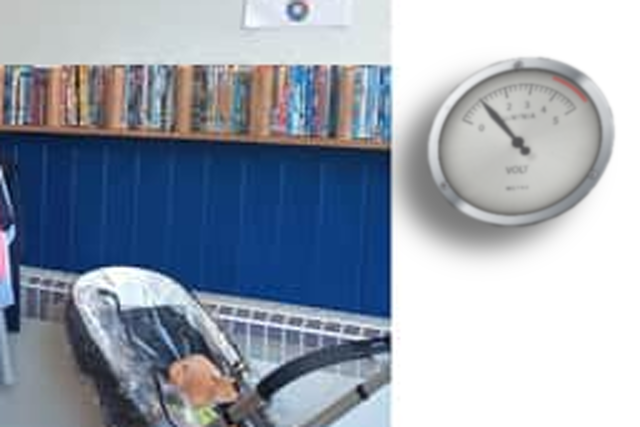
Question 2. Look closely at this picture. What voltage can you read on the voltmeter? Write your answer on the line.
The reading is 1 V
